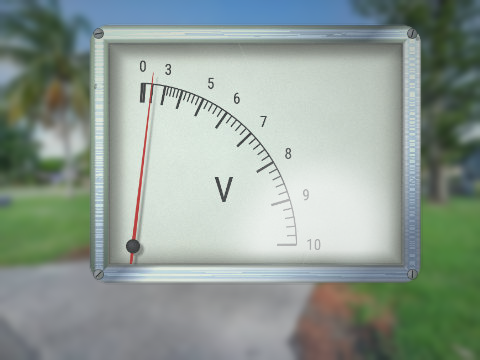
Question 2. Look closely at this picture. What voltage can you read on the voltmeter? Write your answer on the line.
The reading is 2 V
